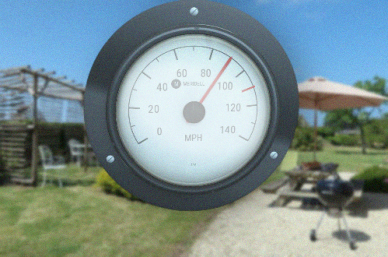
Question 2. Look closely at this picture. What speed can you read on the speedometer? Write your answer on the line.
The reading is 90 mph
